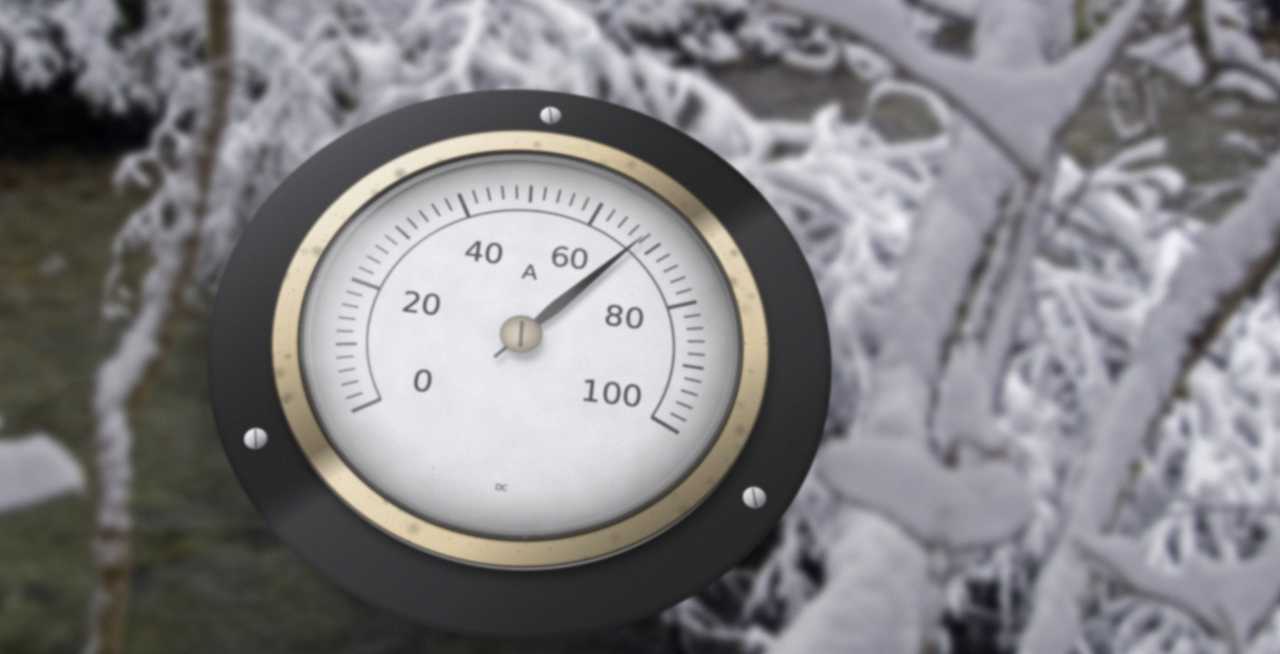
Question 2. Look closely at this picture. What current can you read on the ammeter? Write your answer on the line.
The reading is 68 A
